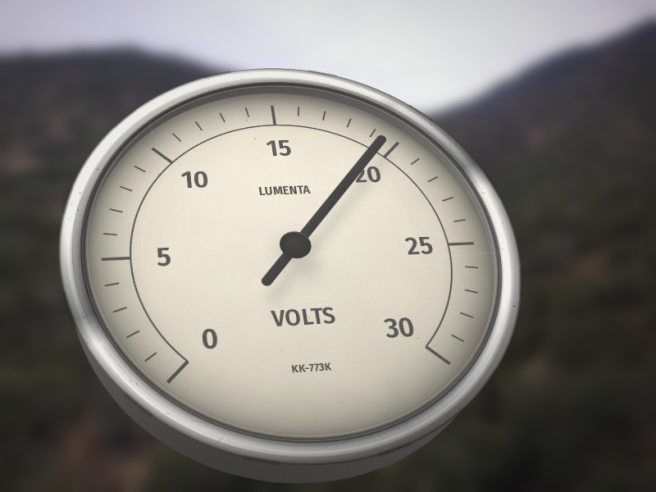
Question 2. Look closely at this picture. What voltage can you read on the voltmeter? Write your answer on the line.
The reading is 19.5 V
